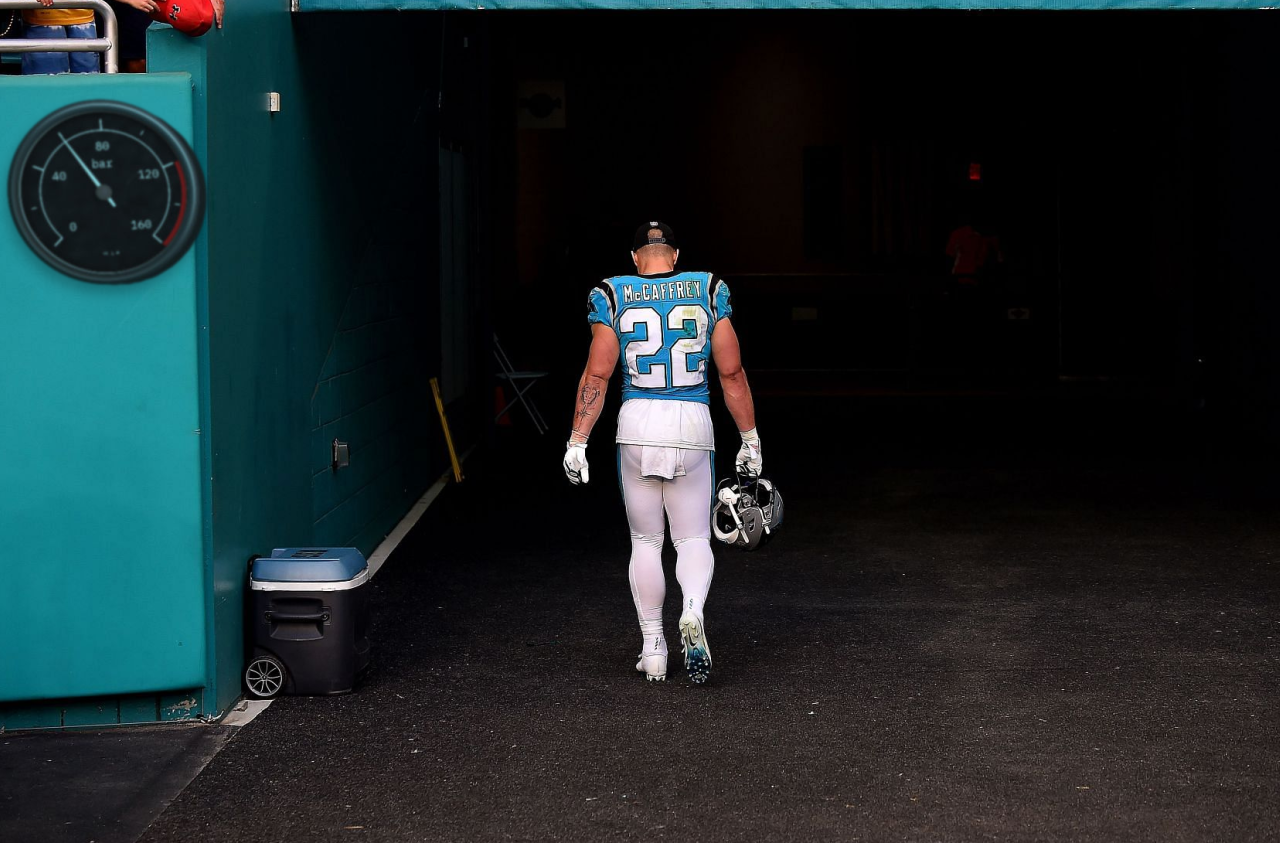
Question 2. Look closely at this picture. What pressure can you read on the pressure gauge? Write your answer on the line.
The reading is 60 bar
